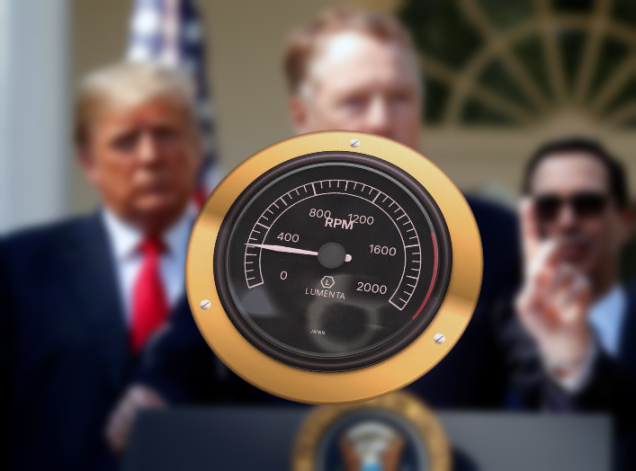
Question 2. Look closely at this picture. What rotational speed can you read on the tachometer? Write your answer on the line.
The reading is 250 rpm
